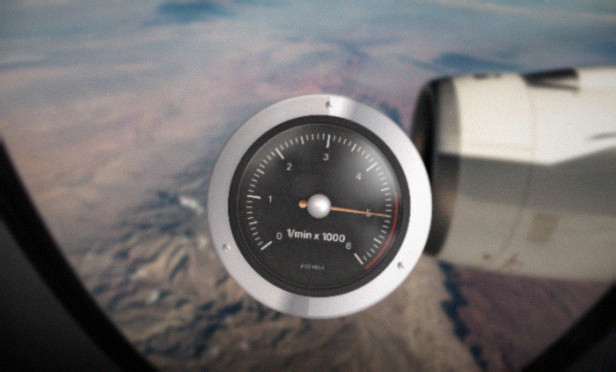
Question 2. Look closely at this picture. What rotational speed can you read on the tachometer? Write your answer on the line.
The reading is 5000 rpm
